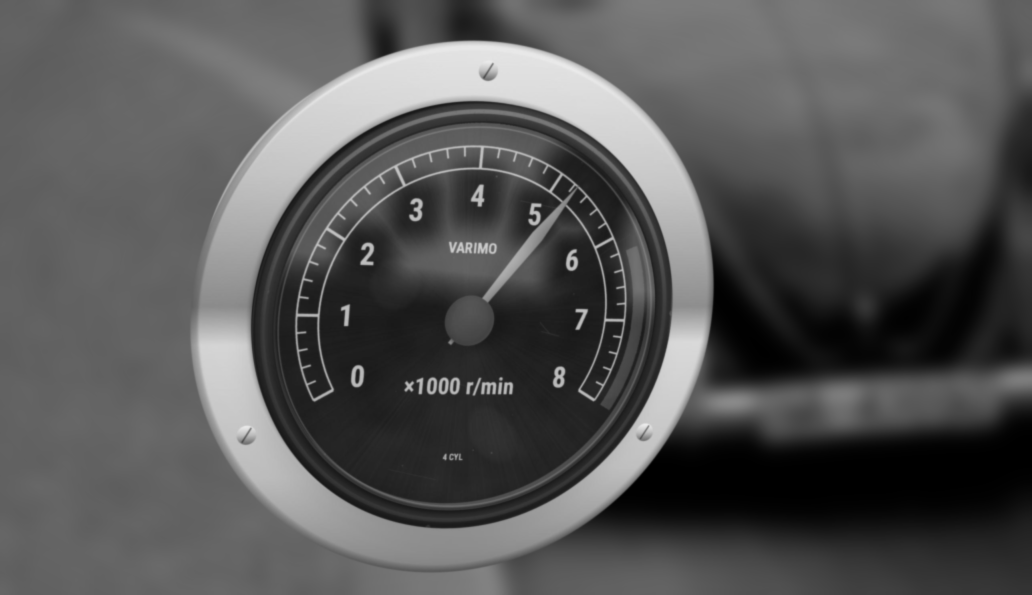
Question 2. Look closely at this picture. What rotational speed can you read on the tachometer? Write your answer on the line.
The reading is 5200 rpm
